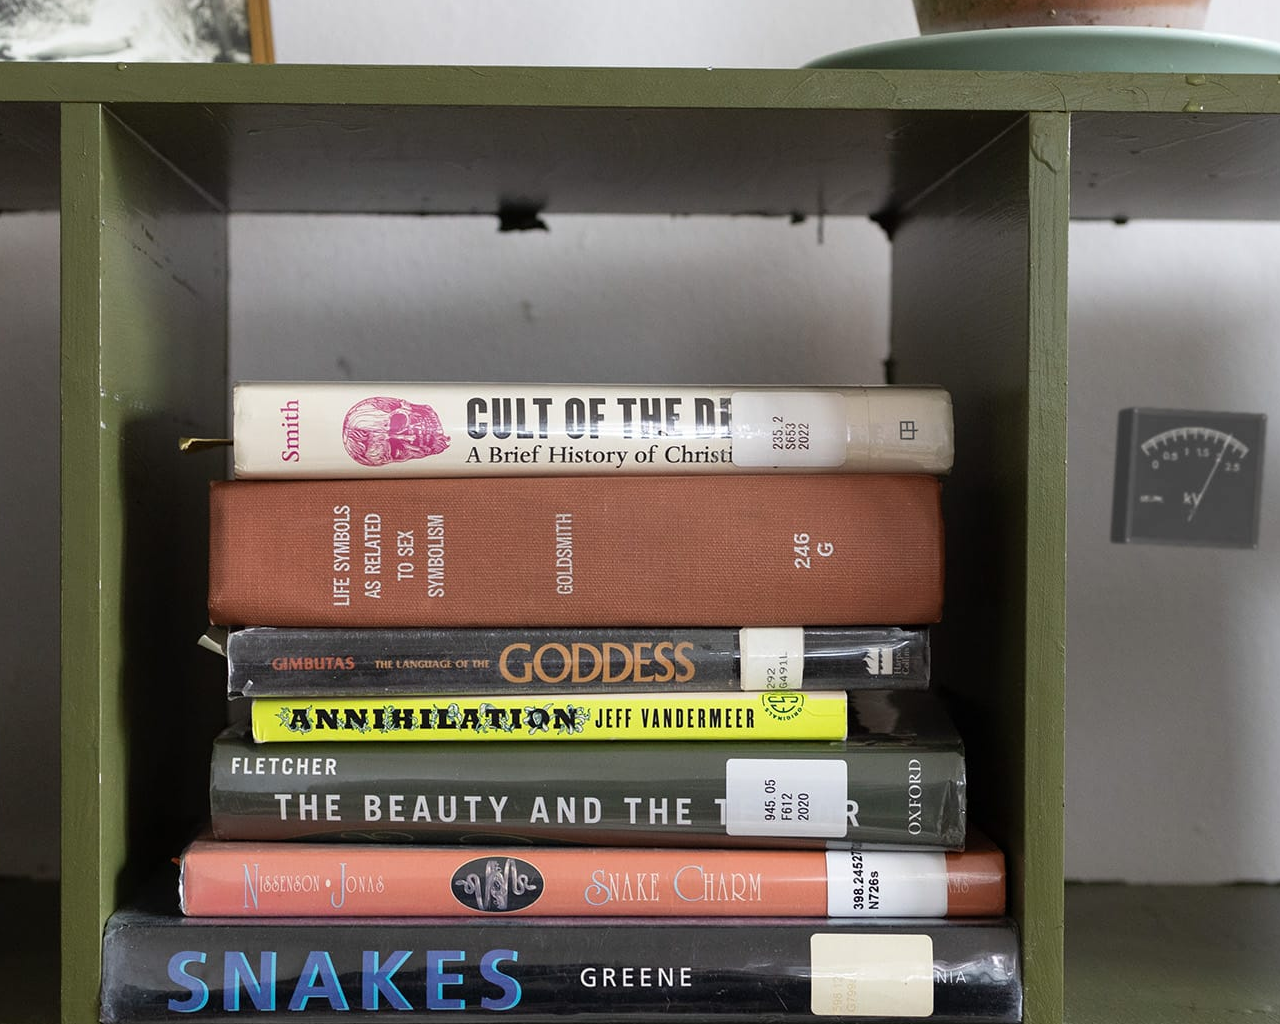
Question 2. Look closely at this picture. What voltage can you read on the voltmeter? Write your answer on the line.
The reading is 2 kV
